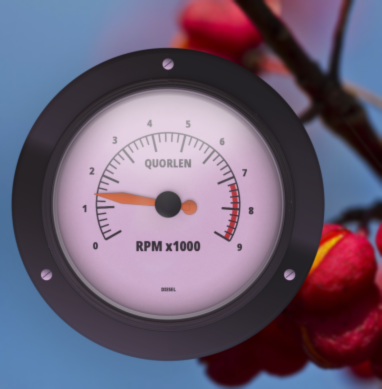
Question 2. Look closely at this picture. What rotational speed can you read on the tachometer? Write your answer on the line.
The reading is 1400 rpm
